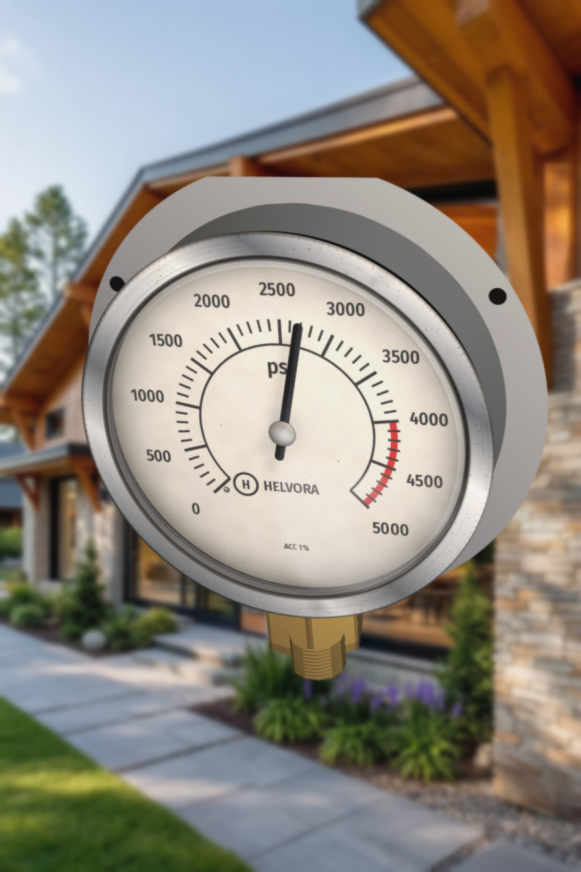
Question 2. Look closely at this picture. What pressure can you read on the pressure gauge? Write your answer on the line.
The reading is 2700 psi
